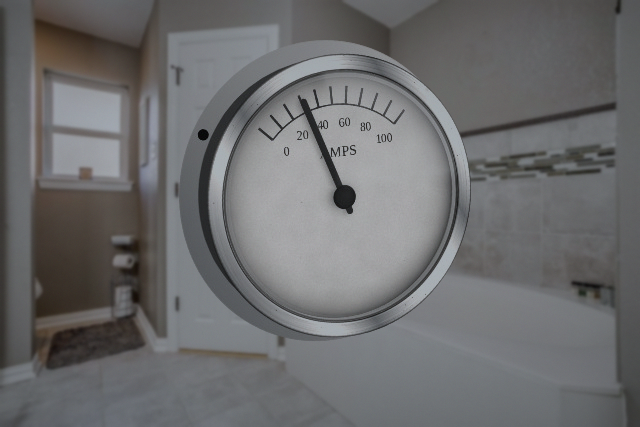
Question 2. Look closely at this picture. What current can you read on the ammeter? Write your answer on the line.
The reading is 30 A
